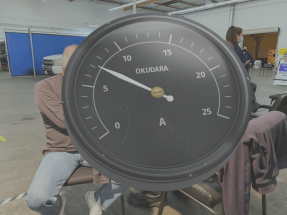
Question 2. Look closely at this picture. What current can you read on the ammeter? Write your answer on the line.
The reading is 7 A
